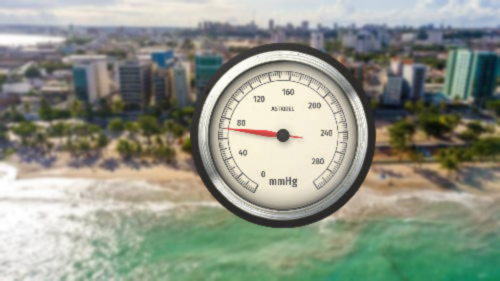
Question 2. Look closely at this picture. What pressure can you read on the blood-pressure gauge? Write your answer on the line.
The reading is 70 mmHg
